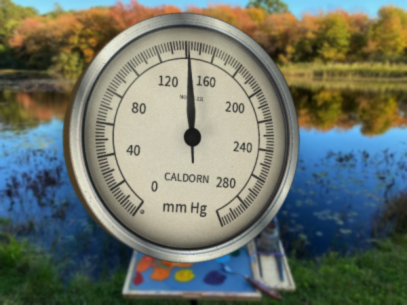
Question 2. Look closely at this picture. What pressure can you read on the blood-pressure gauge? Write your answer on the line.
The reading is 140 mmHg
